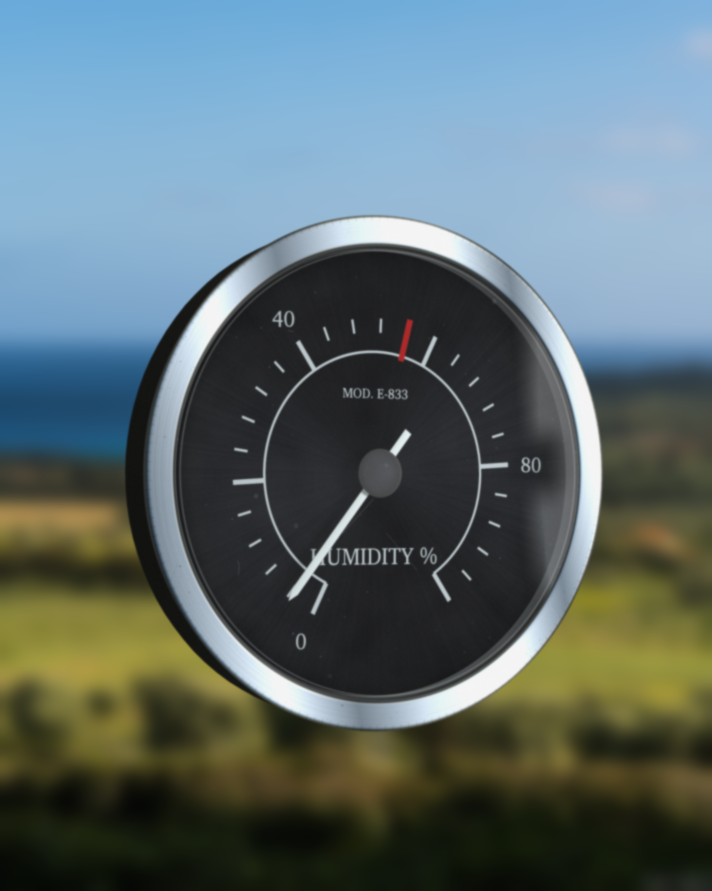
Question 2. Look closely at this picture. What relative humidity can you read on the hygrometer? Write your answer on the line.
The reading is 4 %
